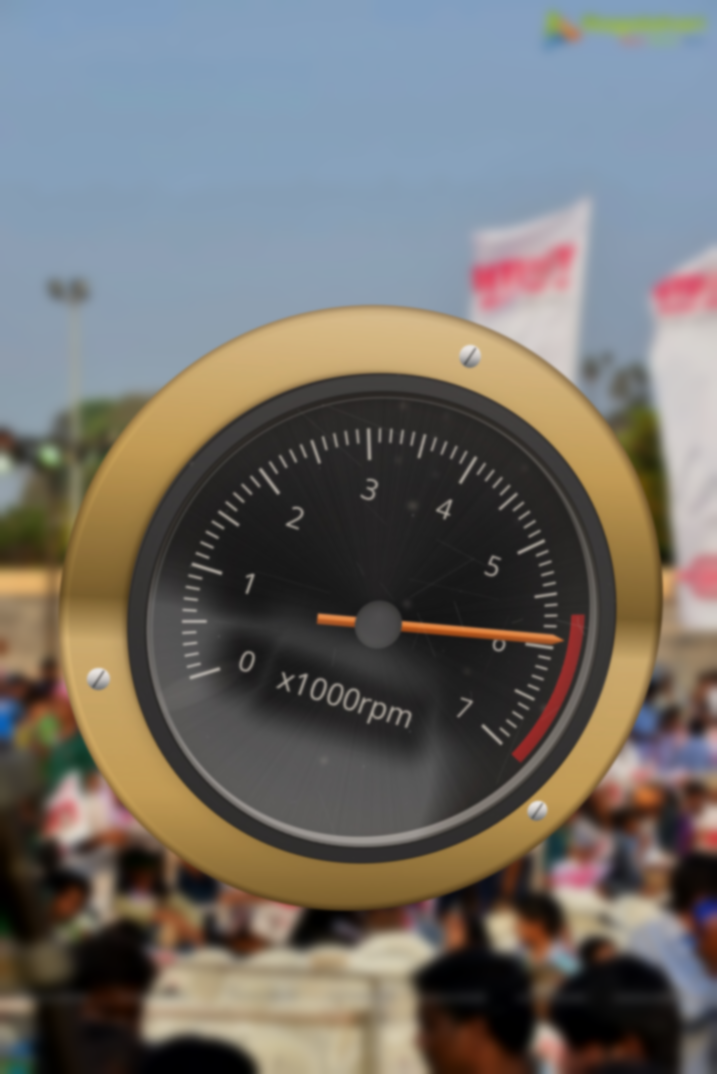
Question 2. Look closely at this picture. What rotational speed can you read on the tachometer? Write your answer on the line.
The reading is 5900 rpm
